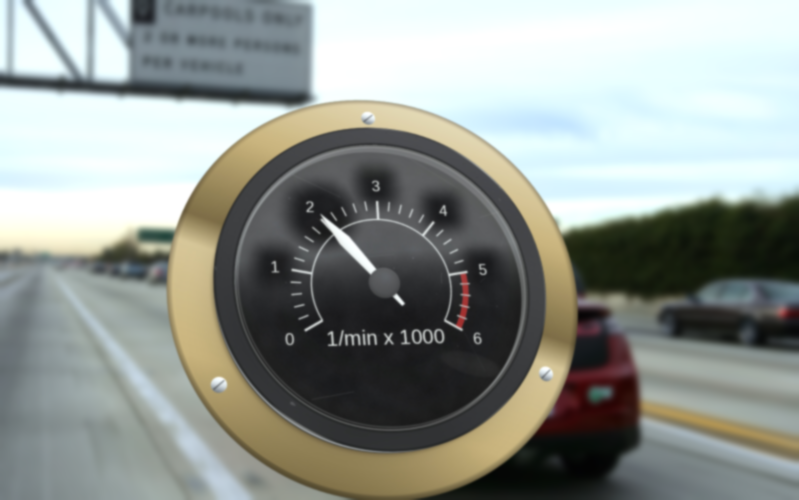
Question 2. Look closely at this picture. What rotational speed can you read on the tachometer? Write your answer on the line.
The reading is 2000 rpm
